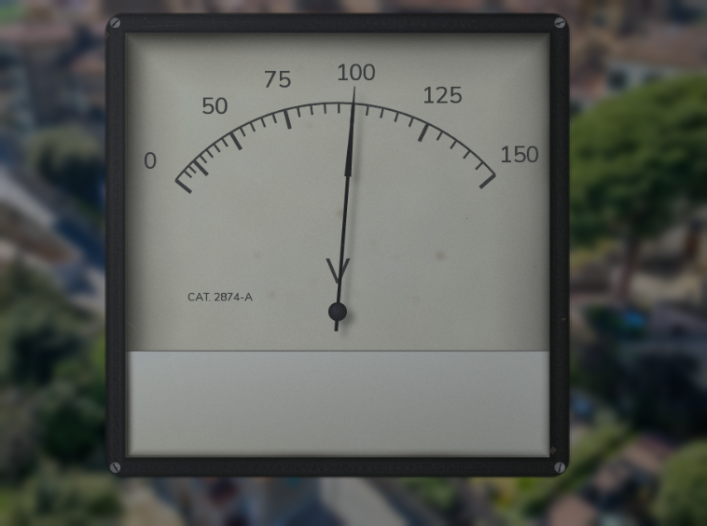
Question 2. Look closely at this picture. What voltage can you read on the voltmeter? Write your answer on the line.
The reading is 100 V
